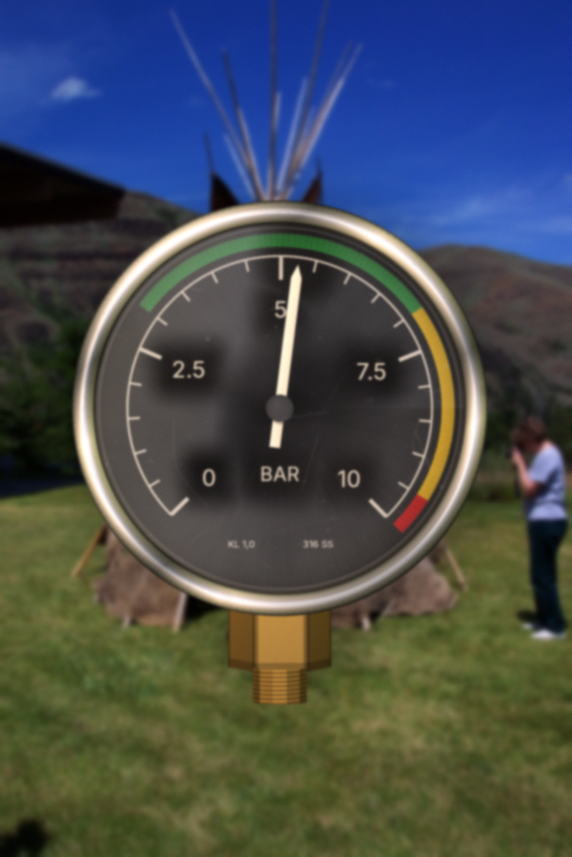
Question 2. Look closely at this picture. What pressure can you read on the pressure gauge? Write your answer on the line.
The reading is 5.25 bar
